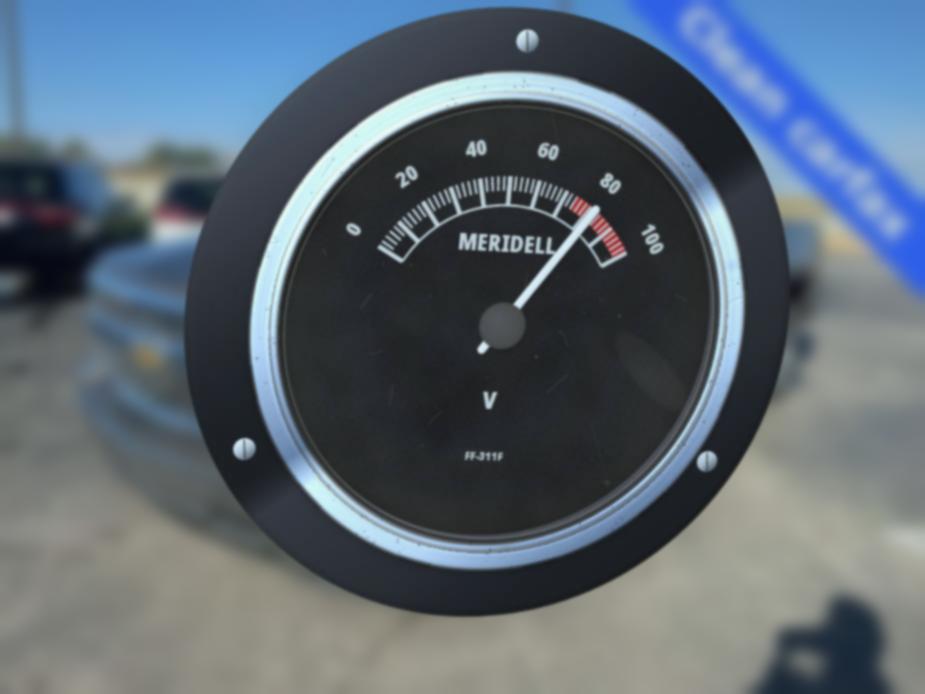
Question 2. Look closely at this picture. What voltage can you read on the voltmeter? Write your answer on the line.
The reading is 80 V
